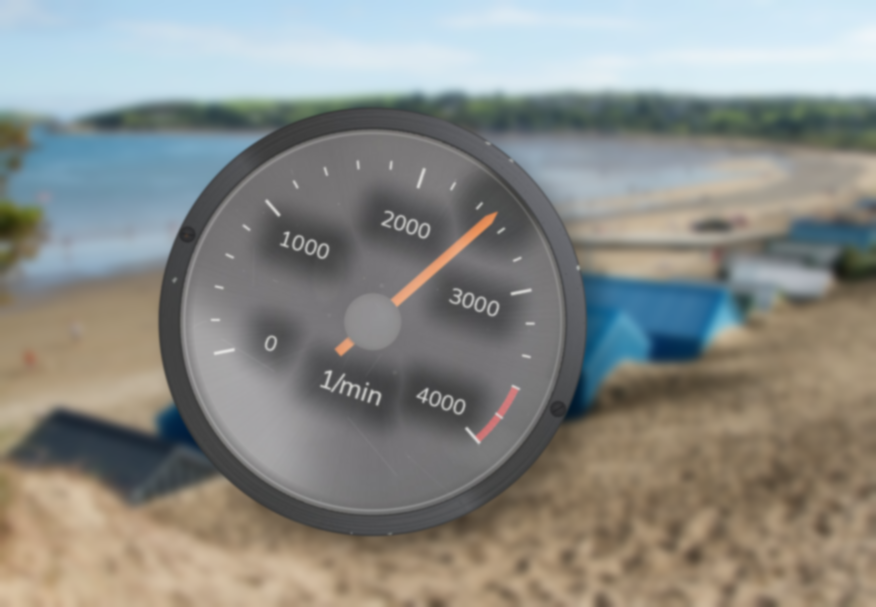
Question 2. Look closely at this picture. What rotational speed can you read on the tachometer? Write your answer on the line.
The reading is 2500 rpm
